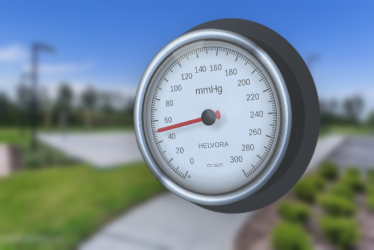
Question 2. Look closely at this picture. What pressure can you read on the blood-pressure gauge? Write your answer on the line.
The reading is 50 mmHg
